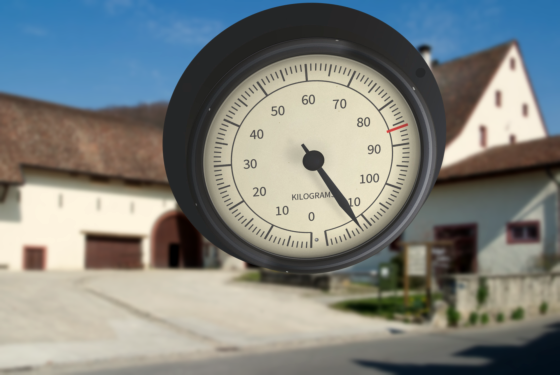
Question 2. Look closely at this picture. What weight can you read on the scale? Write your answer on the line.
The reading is 112 kg
